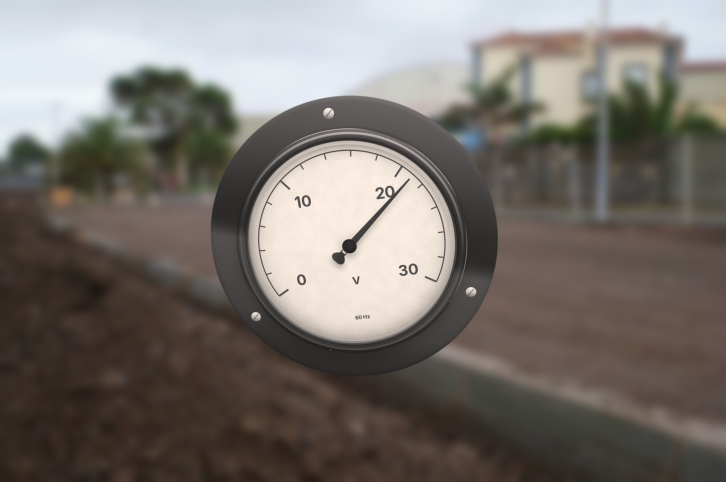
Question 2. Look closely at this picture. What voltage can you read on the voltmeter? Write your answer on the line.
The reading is 21 V
